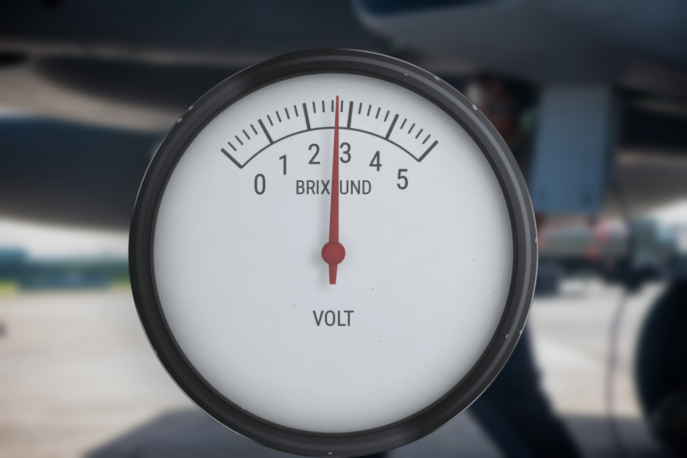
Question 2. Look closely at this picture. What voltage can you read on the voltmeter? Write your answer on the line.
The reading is 2.7 V
